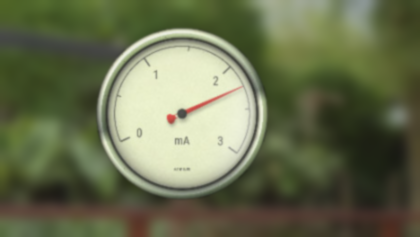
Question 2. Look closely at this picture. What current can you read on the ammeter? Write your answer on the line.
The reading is 2.25 mA
